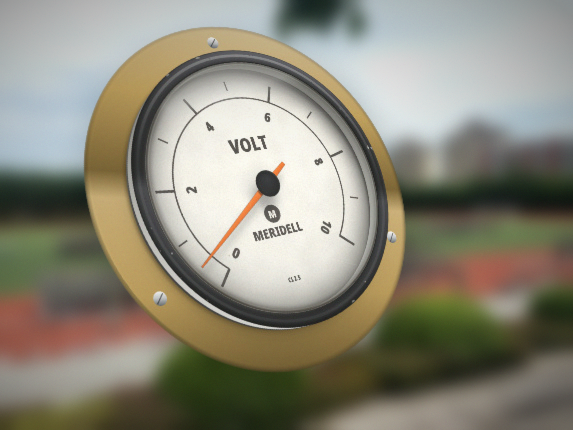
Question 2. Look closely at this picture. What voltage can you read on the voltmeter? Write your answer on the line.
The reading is 0.5 V
